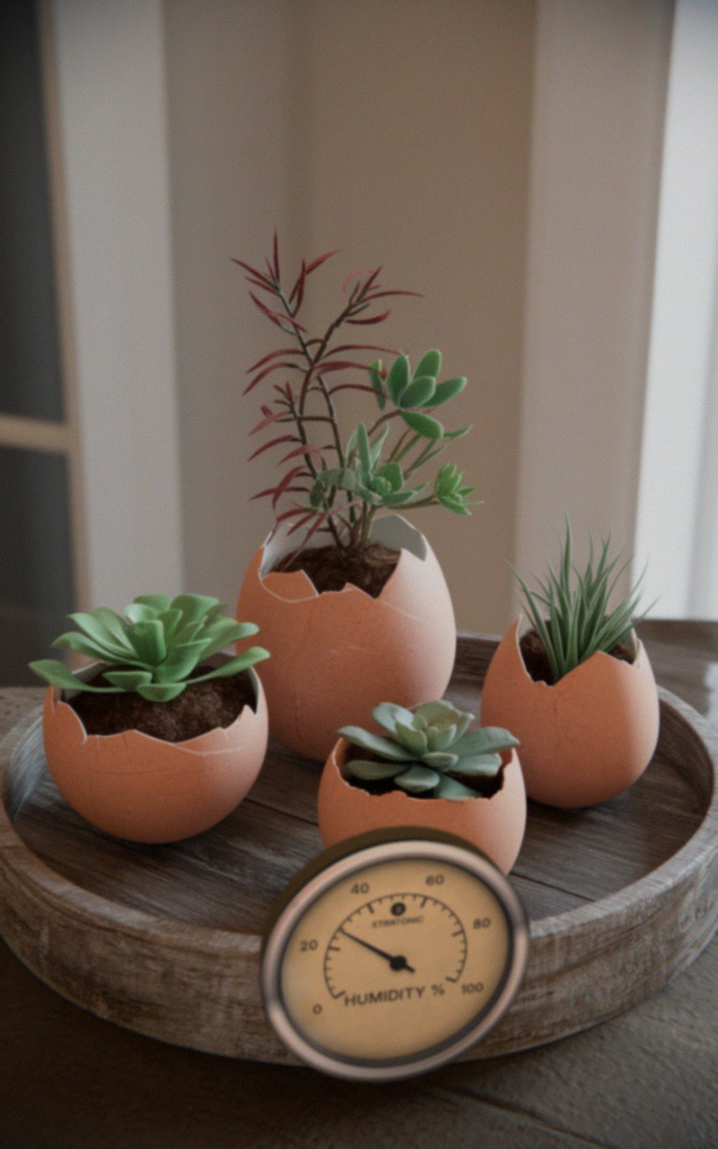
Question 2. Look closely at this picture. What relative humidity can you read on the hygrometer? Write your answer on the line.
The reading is 28 %
